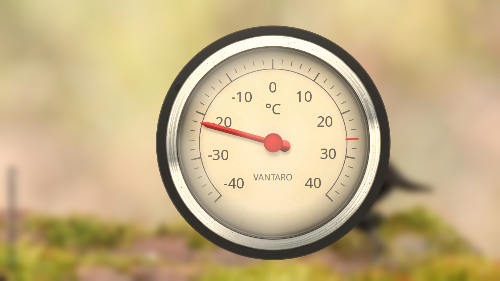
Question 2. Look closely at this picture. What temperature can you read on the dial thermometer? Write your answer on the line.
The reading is -22 °C
